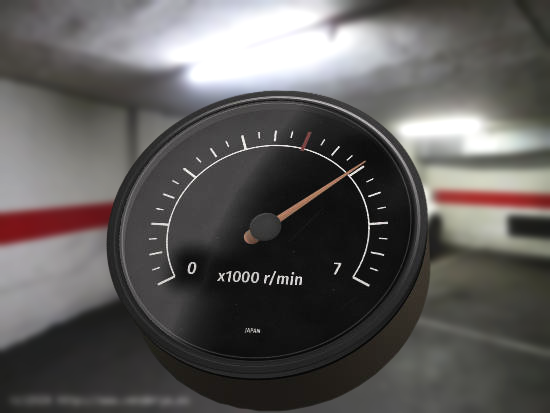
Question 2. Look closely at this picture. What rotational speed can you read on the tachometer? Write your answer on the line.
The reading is 5000 rpm
